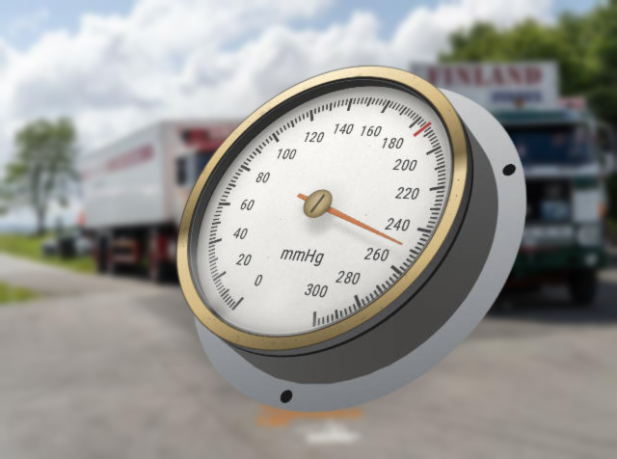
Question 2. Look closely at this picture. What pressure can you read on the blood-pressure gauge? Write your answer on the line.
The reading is 250 mmHg
